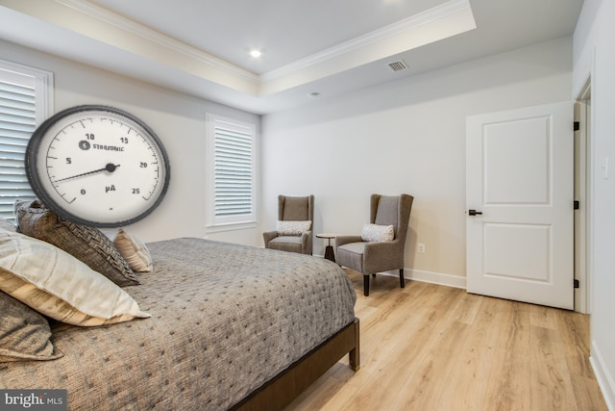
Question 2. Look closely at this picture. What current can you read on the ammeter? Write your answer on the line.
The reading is 2.5 µA
